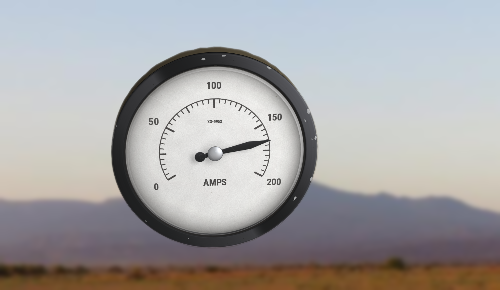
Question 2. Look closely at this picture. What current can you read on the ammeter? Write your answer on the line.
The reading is 165 A
